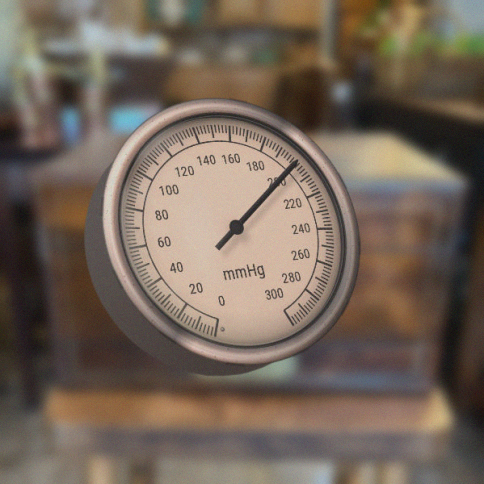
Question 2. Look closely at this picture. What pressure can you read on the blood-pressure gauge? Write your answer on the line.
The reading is 200 mmHg
